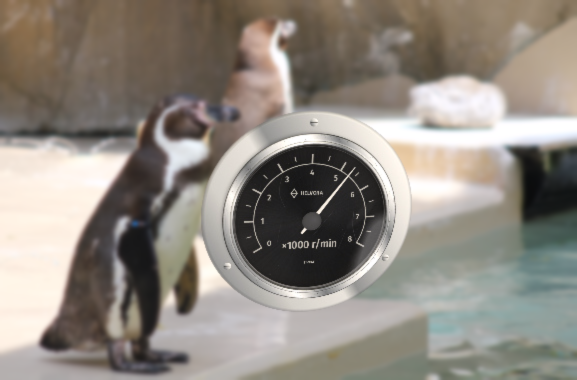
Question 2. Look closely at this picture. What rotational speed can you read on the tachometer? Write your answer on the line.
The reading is 5250 rpm
